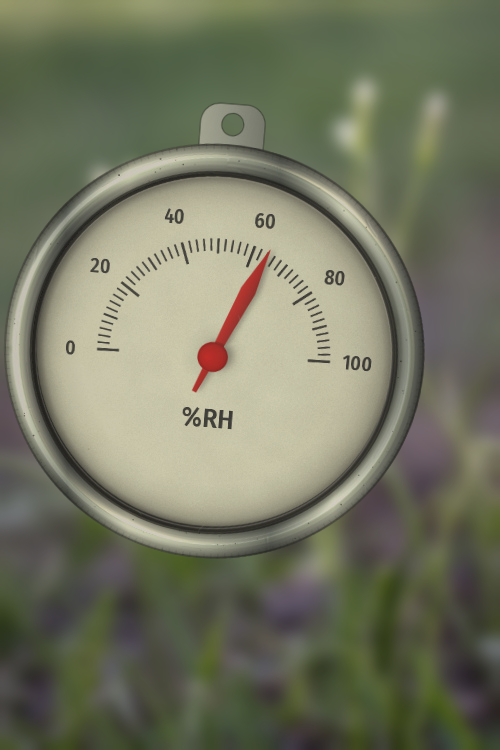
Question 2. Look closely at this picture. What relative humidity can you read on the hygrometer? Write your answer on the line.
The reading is 64 %
